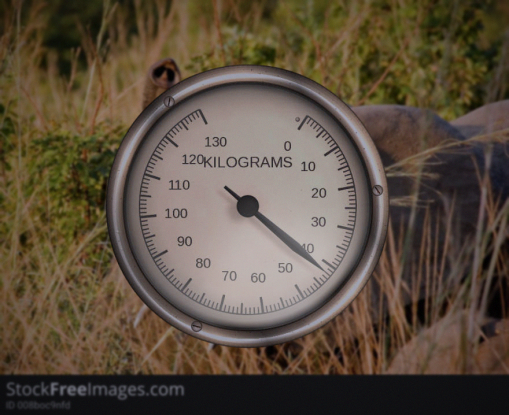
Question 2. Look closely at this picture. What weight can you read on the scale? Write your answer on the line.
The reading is 42 kg
